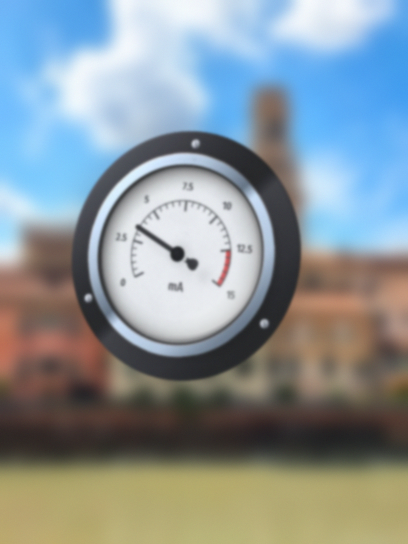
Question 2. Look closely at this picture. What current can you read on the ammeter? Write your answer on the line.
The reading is 3.5 mA
